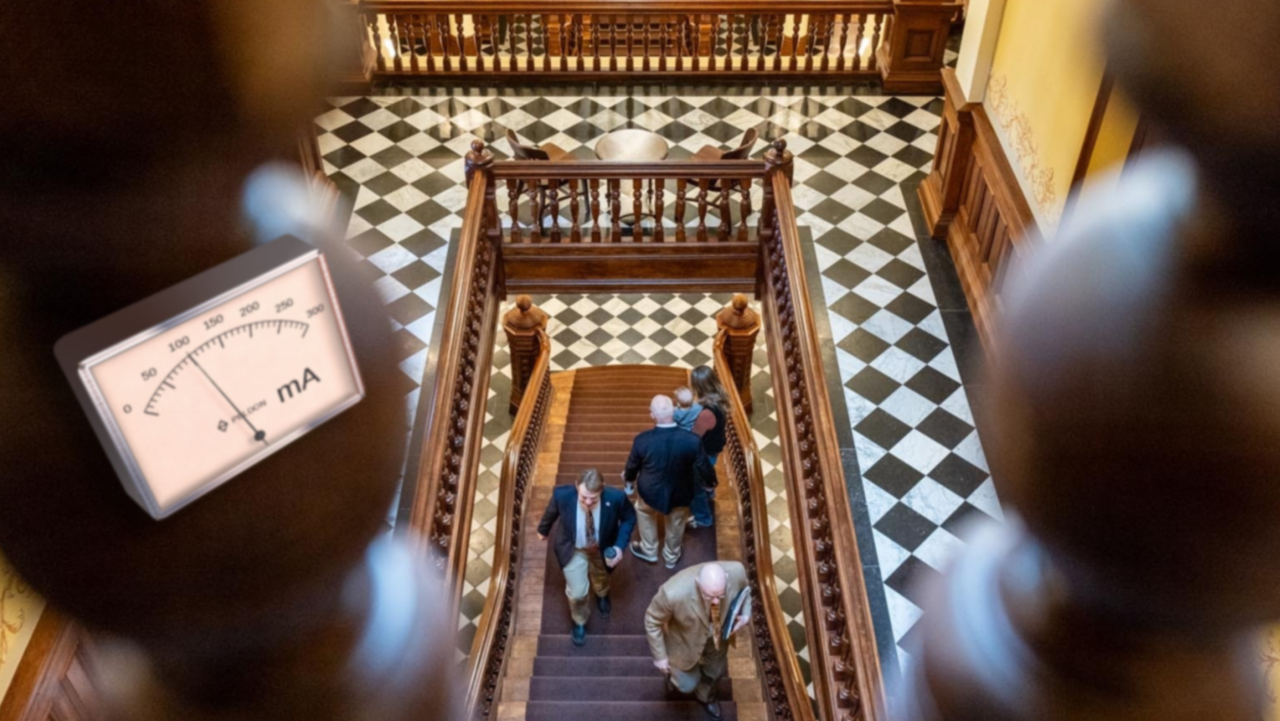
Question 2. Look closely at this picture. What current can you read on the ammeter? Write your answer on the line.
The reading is 100 mA
